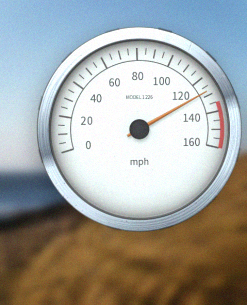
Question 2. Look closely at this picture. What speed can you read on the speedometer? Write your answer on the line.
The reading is 127.5 mph
